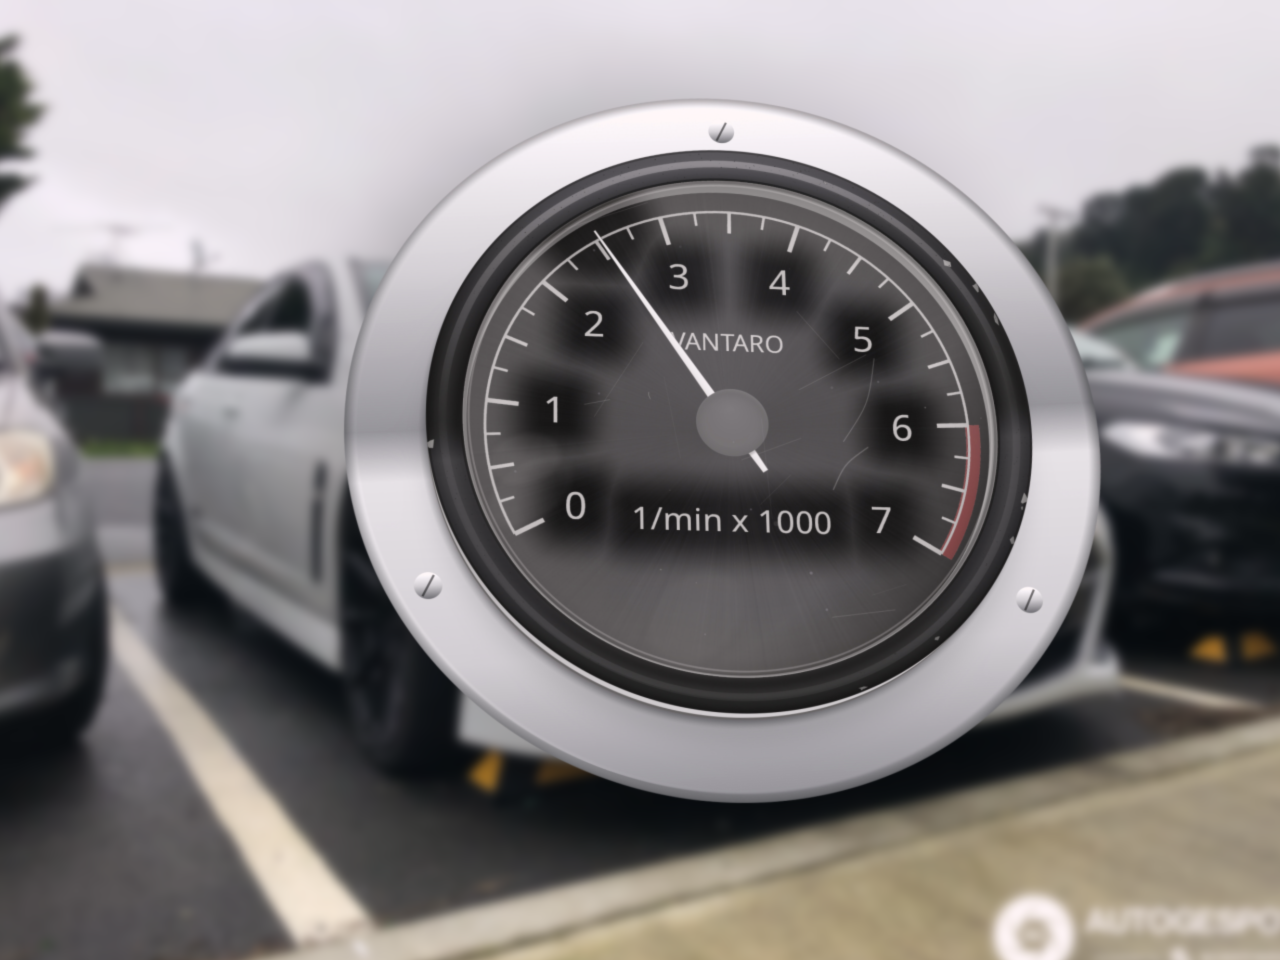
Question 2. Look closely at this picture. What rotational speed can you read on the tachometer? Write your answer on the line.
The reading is 2500 rpm
